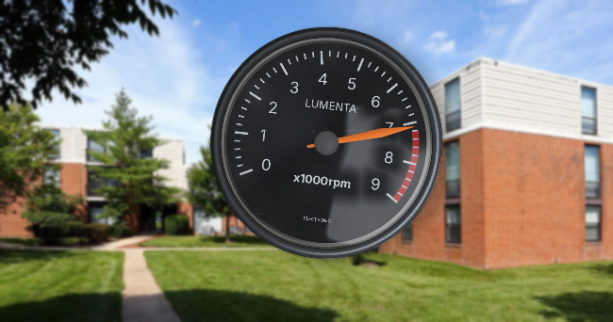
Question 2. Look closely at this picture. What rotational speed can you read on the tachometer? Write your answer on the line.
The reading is 7100 rpm
